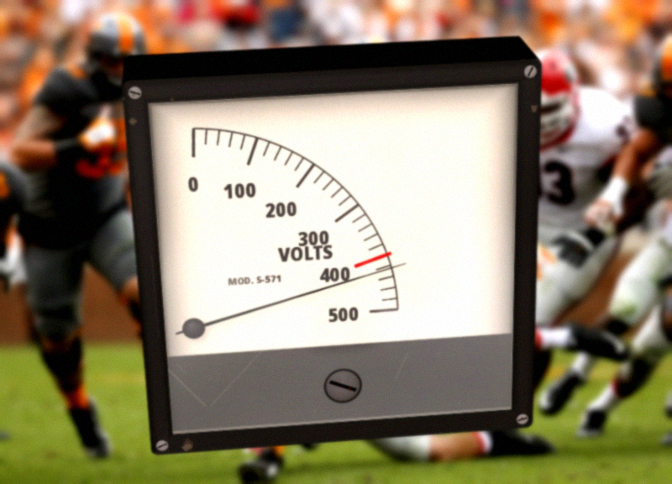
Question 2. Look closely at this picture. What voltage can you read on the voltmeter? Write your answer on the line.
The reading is 420 V
